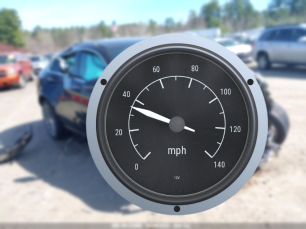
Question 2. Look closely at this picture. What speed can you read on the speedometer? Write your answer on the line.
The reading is 35 mph
